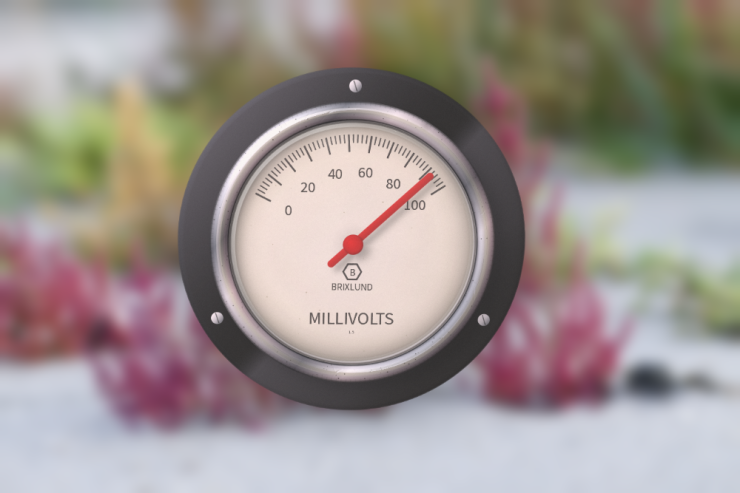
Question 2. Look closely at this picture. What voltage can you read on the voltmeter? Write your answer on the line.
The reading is 92 mV
